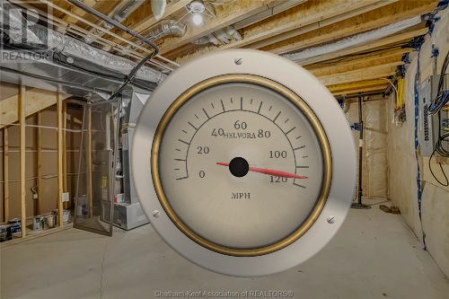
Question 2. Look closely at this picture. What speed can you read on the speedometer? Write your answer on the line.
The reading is 115 mph
